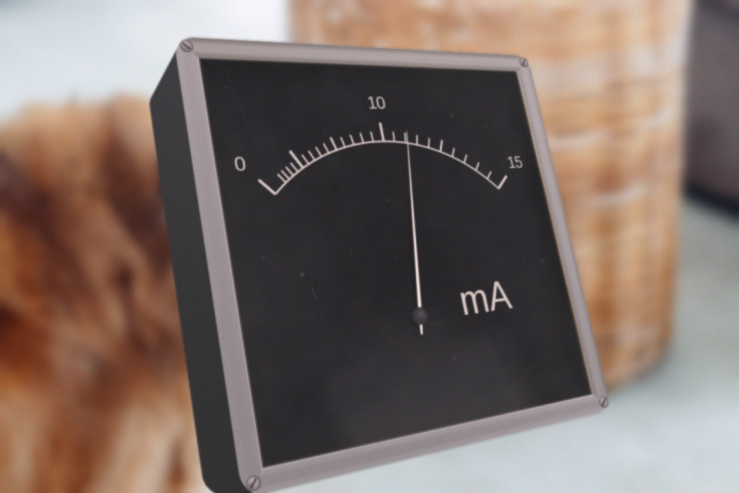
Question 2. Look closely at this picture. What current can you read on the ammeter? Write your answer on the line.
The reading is 11 mA
